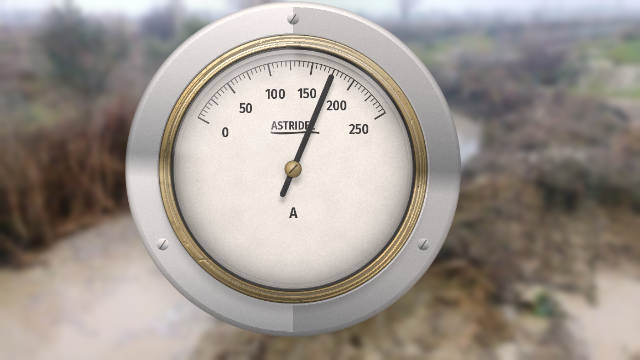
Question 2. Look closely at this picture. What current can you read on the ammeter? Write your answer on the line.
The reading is 175 A
